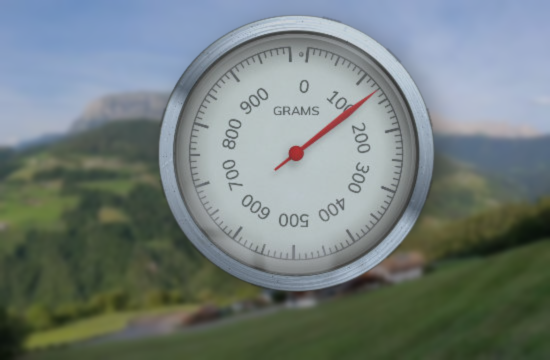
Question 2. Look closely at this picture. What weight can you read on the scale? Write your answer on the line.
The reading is 130 g
